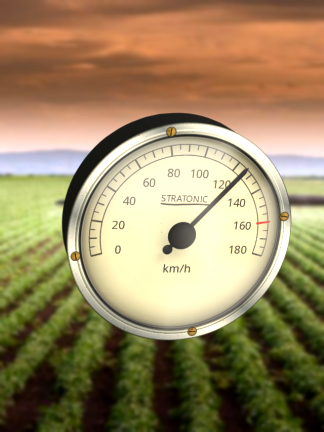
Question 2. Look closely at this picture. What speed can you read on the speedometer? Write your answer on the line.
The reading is 125 km/h
